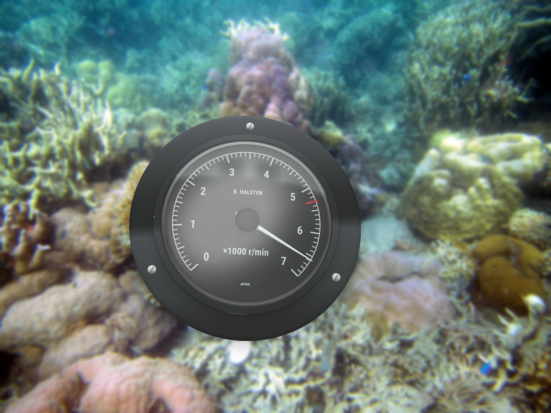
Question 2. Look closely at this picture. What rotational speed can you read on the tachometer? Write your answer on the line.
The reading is 6600 rpm
